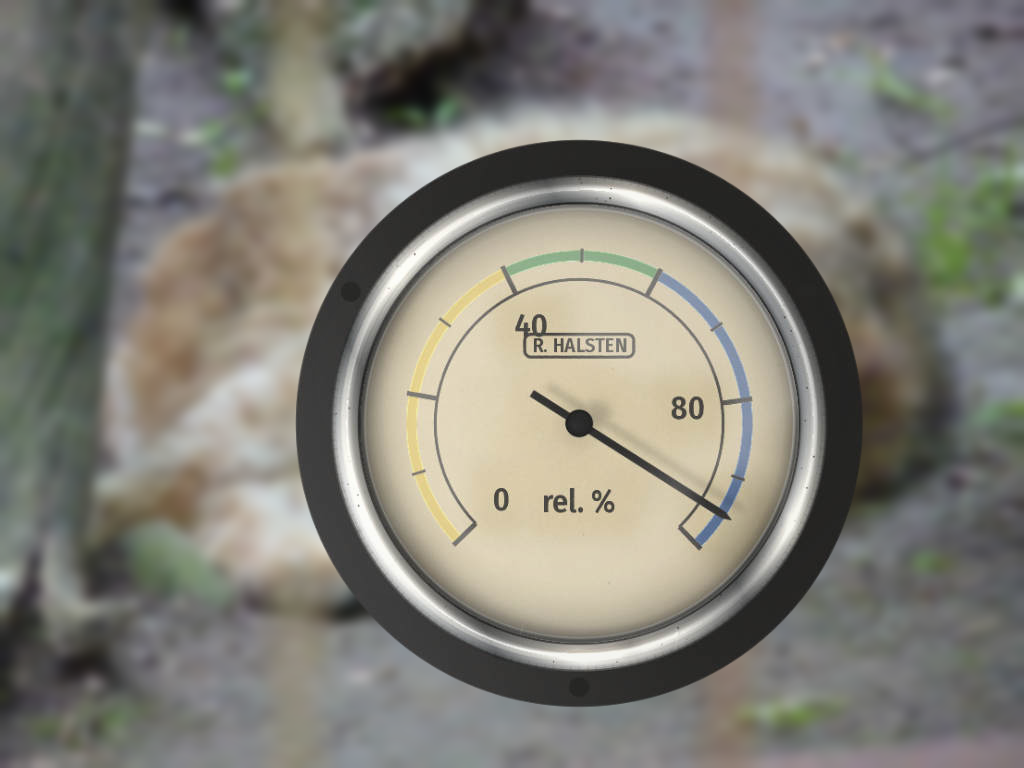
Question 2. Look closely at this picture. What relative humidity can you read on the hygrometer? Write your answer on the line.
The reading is 95 %
